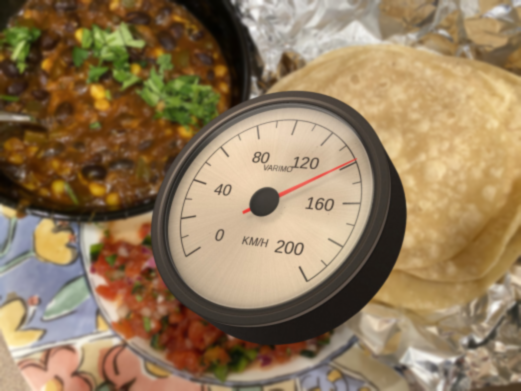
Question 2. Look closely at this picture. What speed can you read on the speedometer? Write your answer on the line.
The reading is 140 km/h
